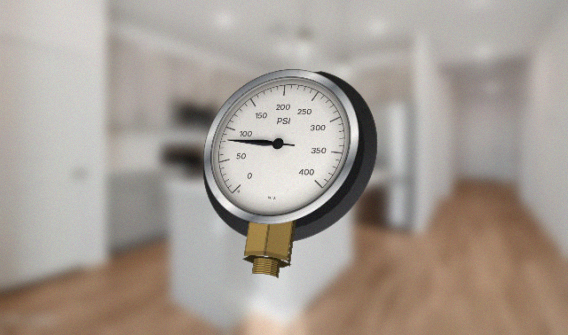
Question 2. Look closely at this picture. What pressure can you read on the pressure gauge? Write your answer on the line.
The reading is 80 psi
